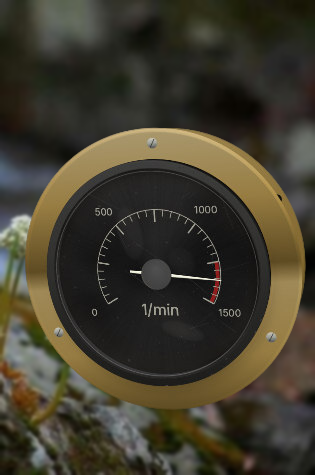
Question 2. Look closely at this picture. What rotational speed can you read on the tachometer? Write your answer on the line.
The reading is 1350 rpm
